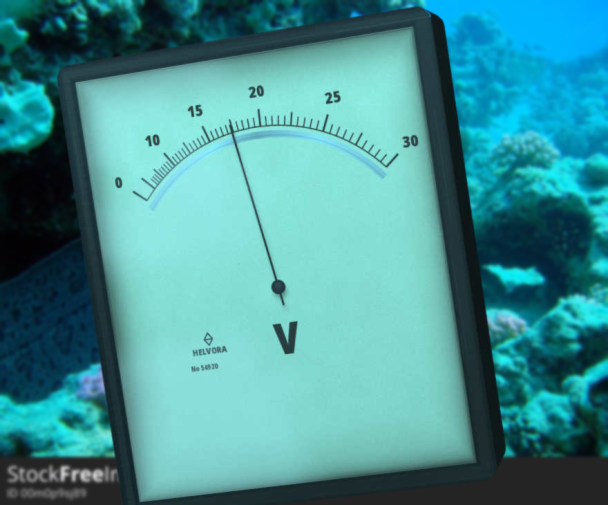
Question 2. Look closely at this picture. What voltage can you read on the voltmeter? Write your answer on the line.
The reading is 17.5 V
